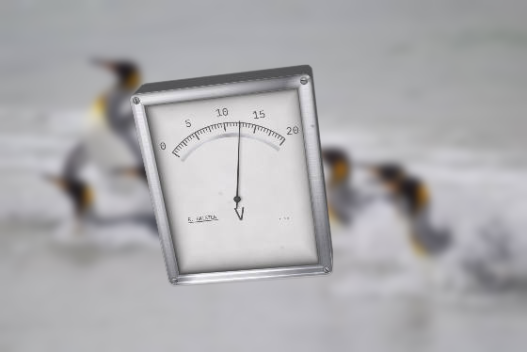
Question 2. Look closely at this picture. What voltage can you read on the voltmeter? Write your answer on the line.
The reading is 12.5 V
